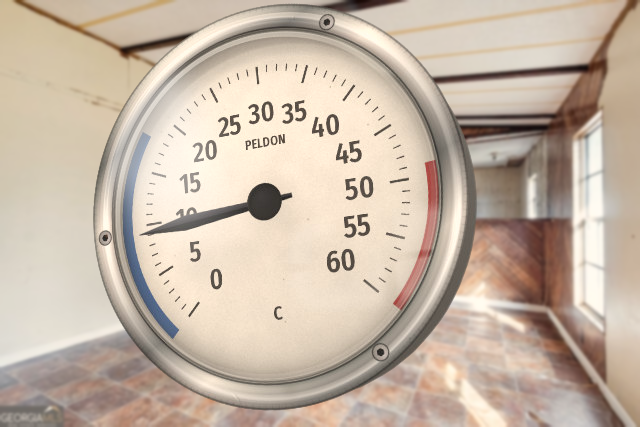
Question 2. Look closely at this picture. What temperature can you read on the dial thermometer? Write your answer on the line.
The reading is 9 °C
